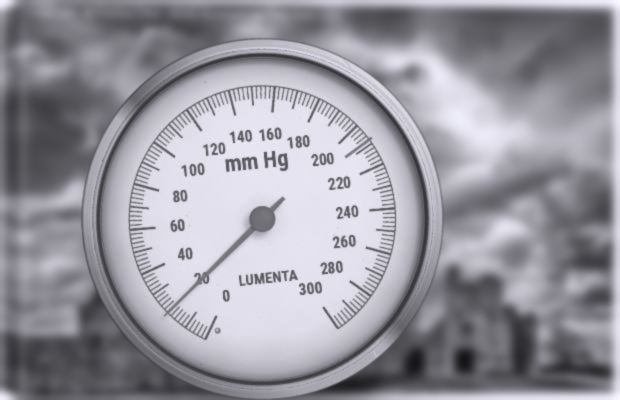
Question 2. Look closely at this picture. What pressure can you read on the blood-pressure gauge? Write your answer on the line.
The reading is 20 mmHg
